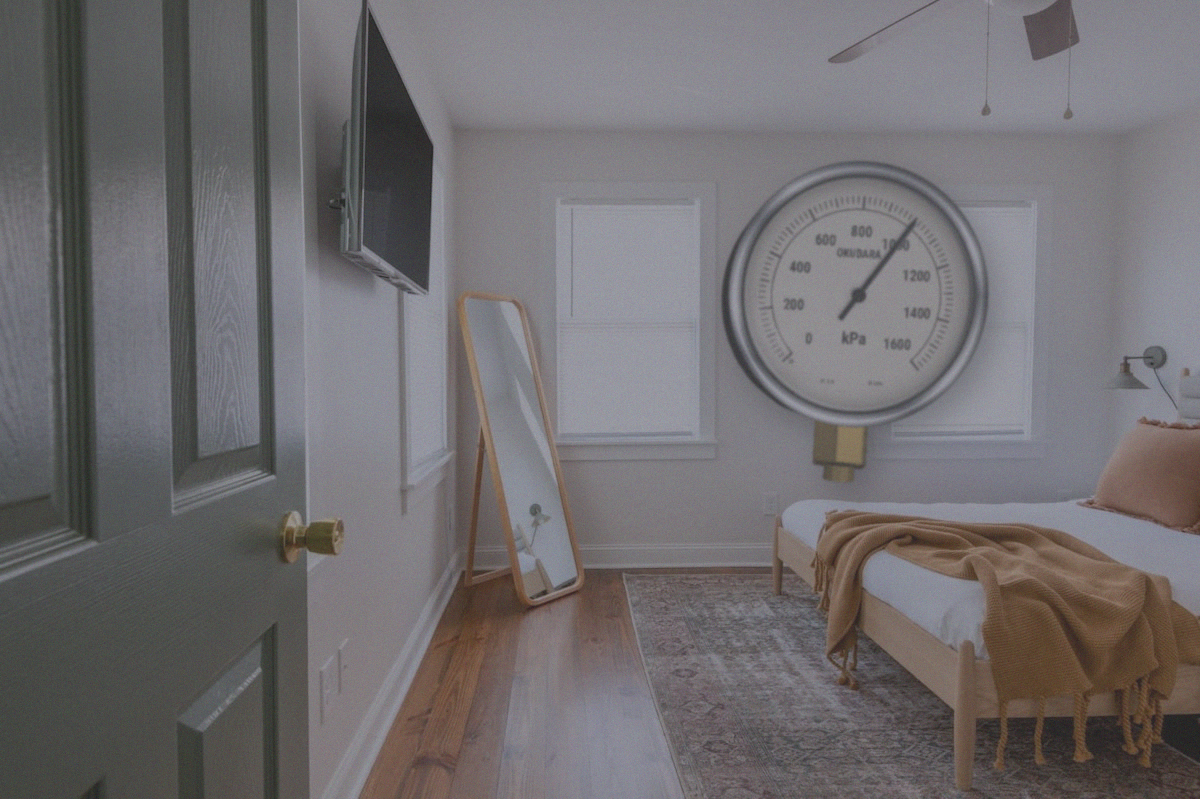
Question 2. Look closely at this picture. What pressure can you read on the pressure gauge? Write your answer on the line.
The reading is 1000 kPa
